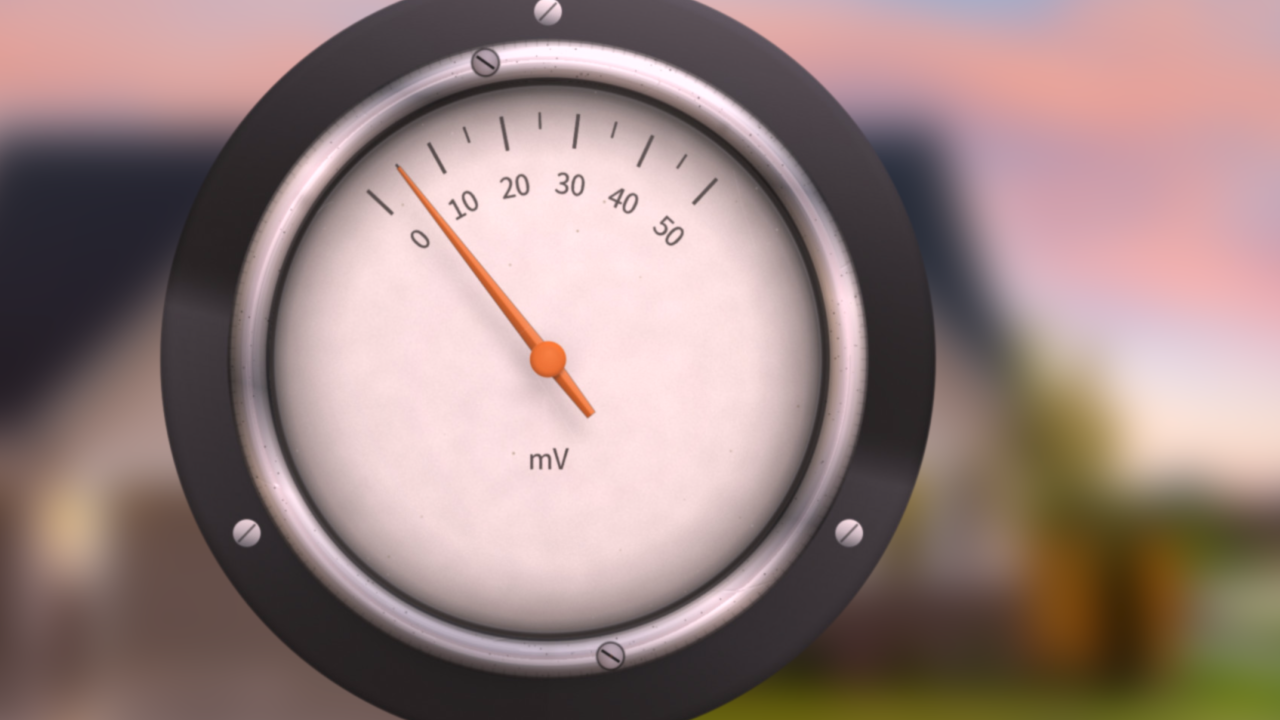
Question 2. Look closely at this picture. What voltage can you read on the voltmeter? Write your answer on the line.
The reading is 5 mV
